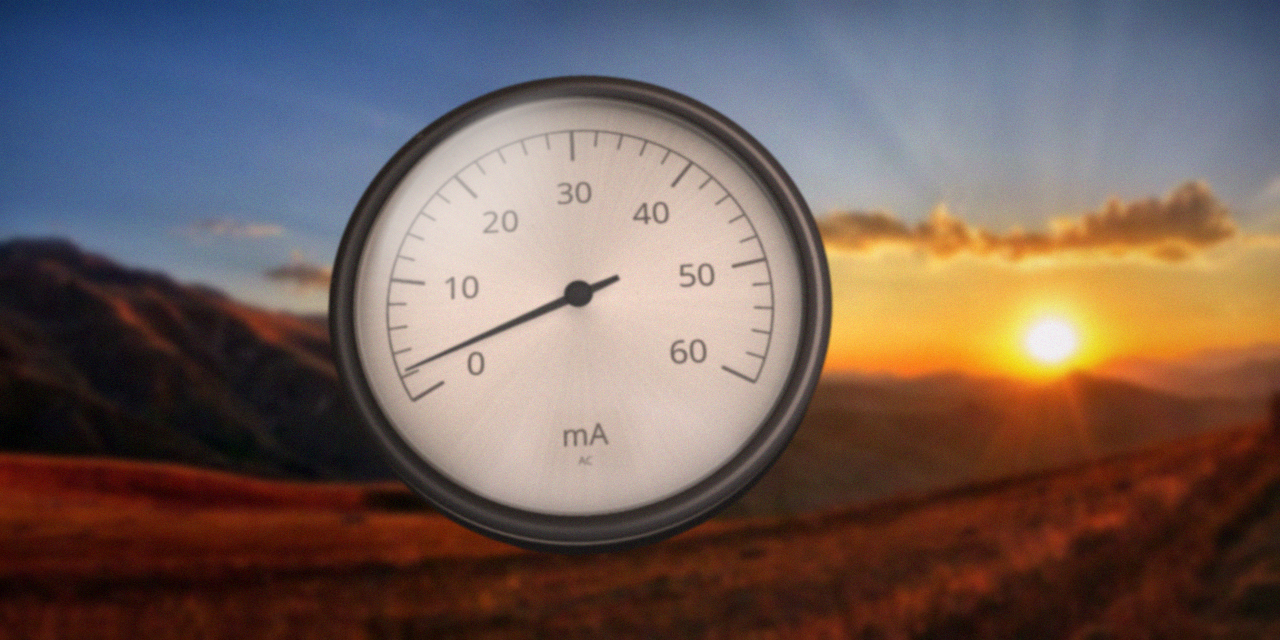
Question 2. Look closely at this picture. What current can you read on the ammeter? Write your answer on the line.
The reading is 2 mA
